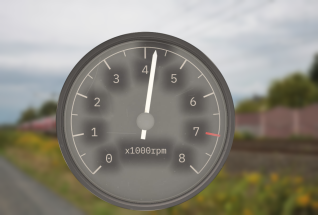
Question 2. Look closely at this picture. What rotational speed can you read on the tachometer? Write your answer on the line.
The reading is 4250 rpm
